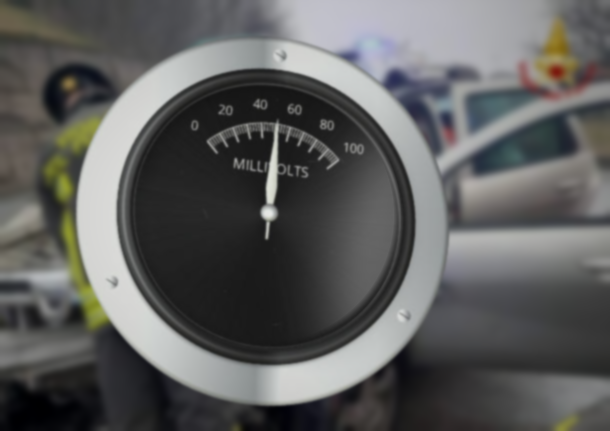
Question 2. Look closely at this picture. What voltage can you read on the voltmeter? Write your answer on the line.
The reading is 50 mV
